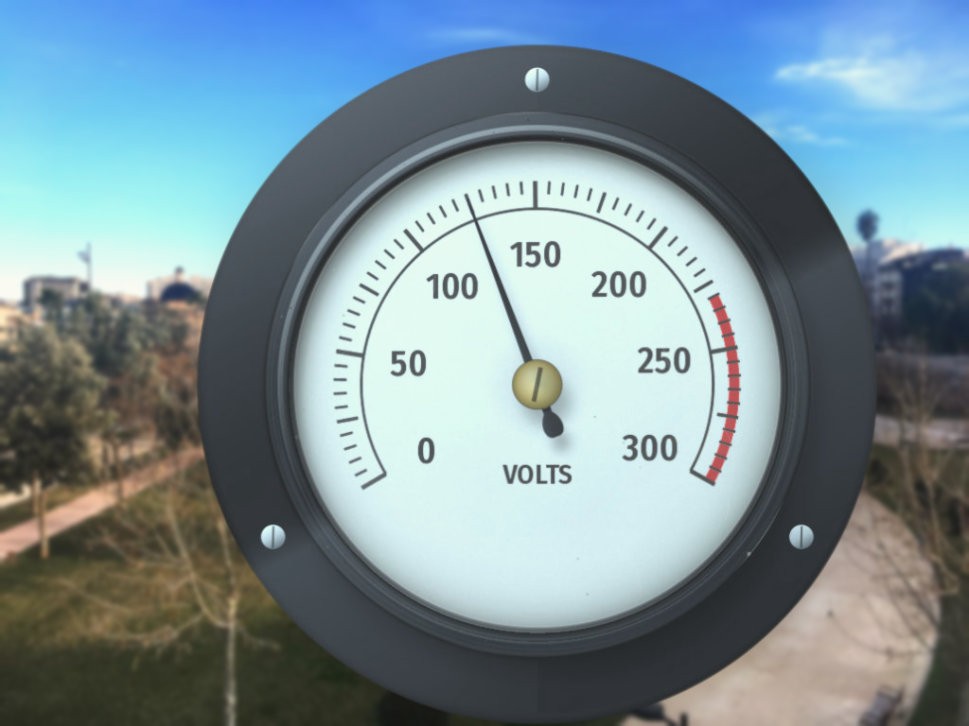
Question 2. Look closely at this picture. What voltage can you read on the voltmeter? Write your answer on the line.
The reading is 125 V
